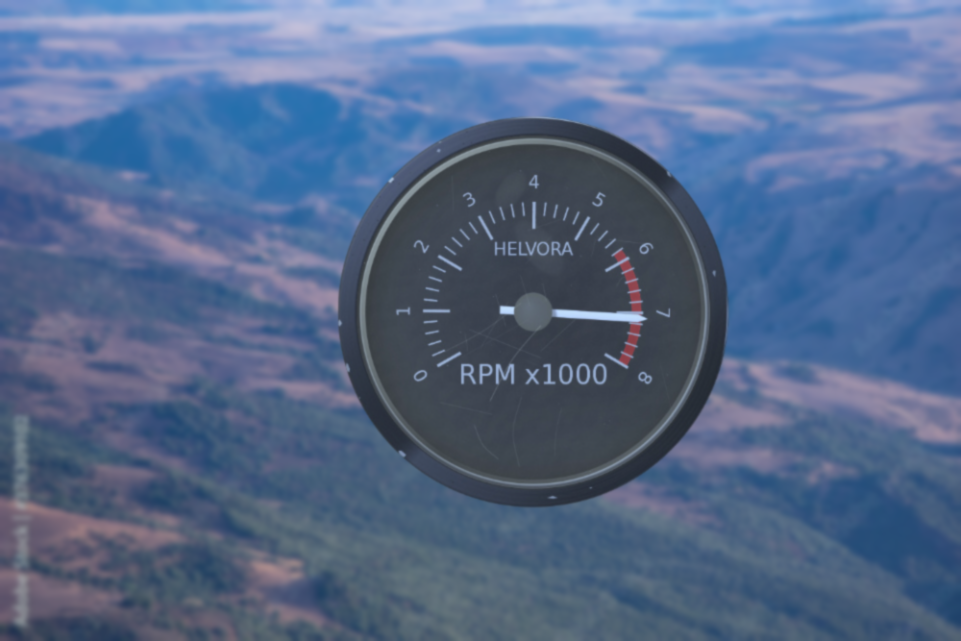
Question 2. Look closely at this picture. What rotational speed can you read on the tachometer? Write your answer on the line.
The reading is 7100 rpm
